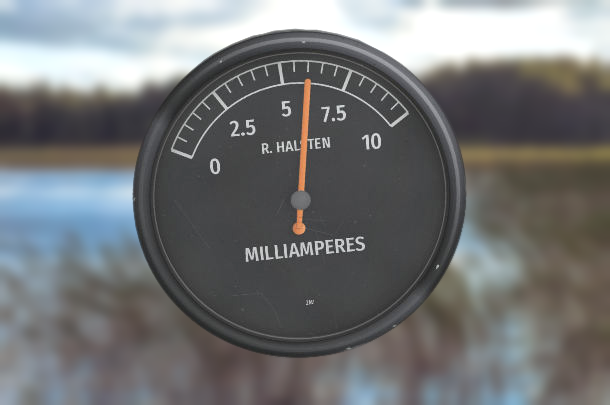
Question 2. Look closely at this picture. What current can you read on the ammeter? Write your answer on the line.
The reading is 6 mA
